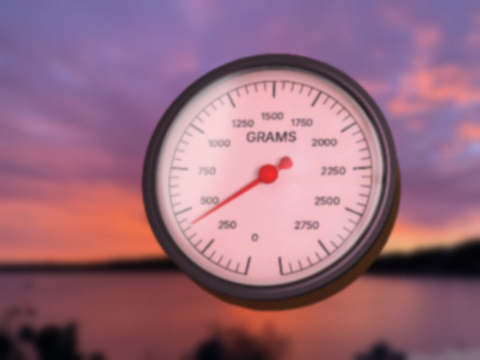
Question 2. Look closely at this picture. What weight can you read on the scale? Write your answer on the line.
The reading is 400 g
